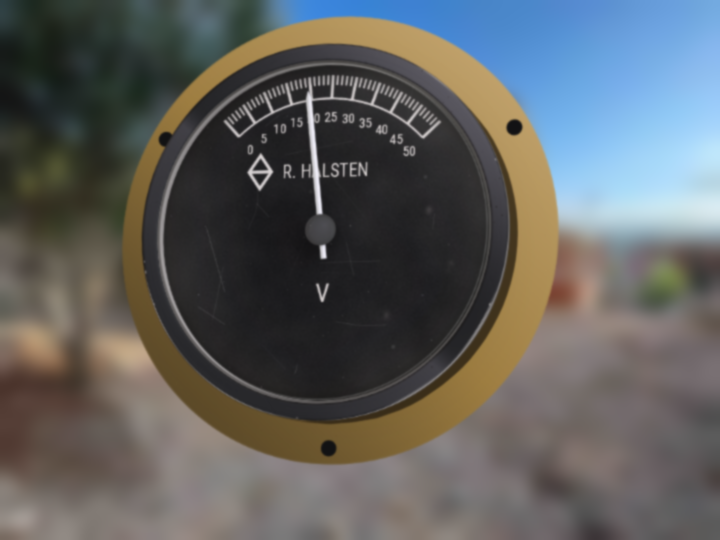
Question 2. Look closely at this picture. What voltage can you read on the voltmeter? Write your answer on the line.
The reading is 20 V
